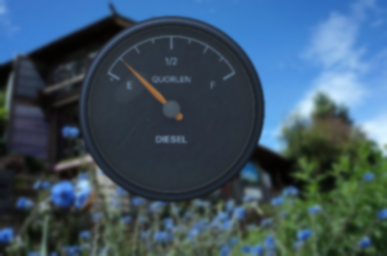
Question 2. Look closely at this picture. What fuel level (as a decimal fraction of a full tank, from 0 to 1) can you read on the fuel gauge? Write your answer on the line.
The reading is 0.125
